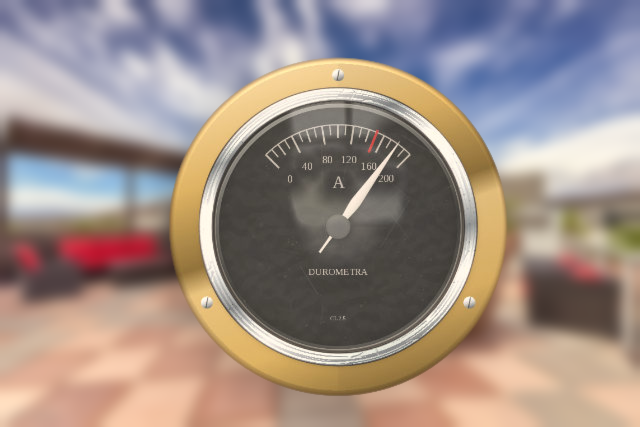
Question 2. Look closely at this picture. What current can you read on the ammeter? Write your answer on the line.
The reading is 180 A
